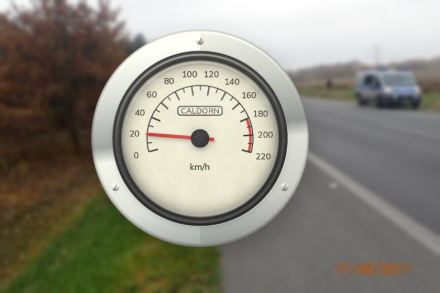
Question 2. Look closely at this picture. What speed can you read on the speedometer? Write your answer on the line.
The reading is 20 km/h
